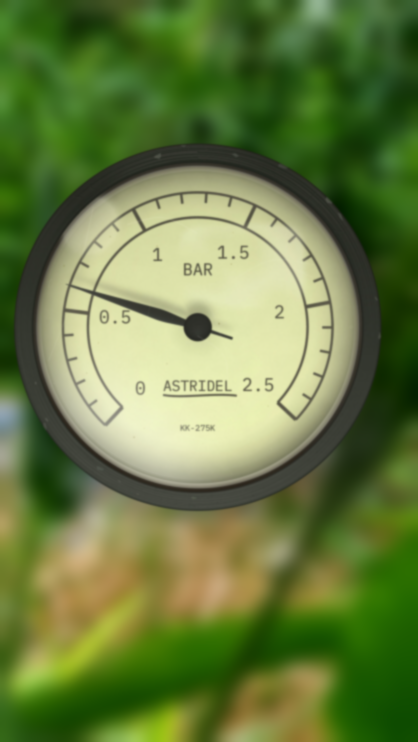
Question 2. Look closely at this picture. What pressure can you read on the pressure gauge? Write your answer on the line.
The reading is 0.6 bar
